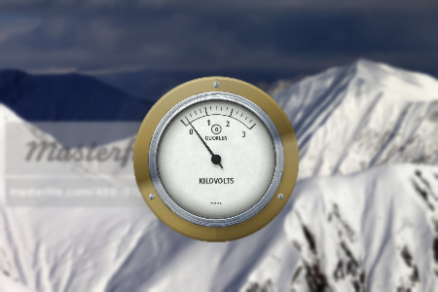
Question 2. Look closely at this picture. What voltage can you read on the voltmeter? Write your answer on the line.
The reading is 0.2 kV
